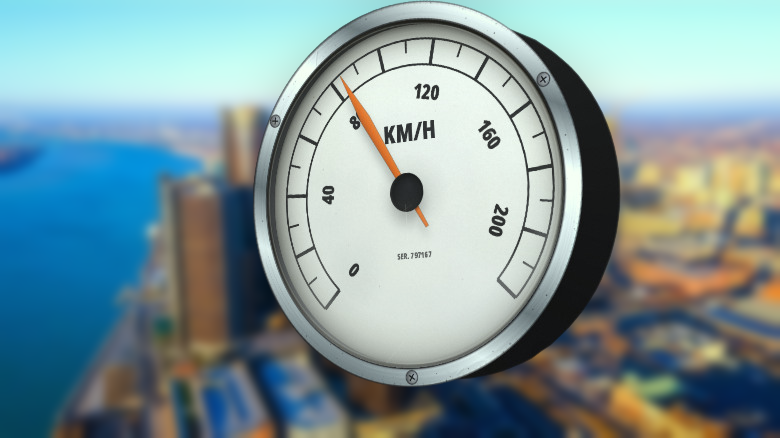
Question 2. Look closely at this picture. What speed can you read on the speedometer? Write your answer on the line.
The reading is 85 km/h
